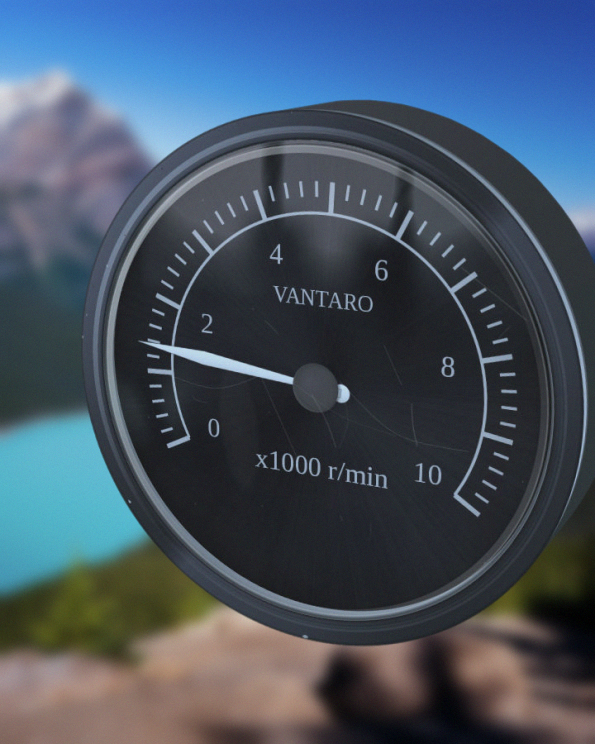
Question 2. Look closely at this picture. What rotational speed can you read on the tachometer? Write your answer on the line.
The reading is 1400 rpm
